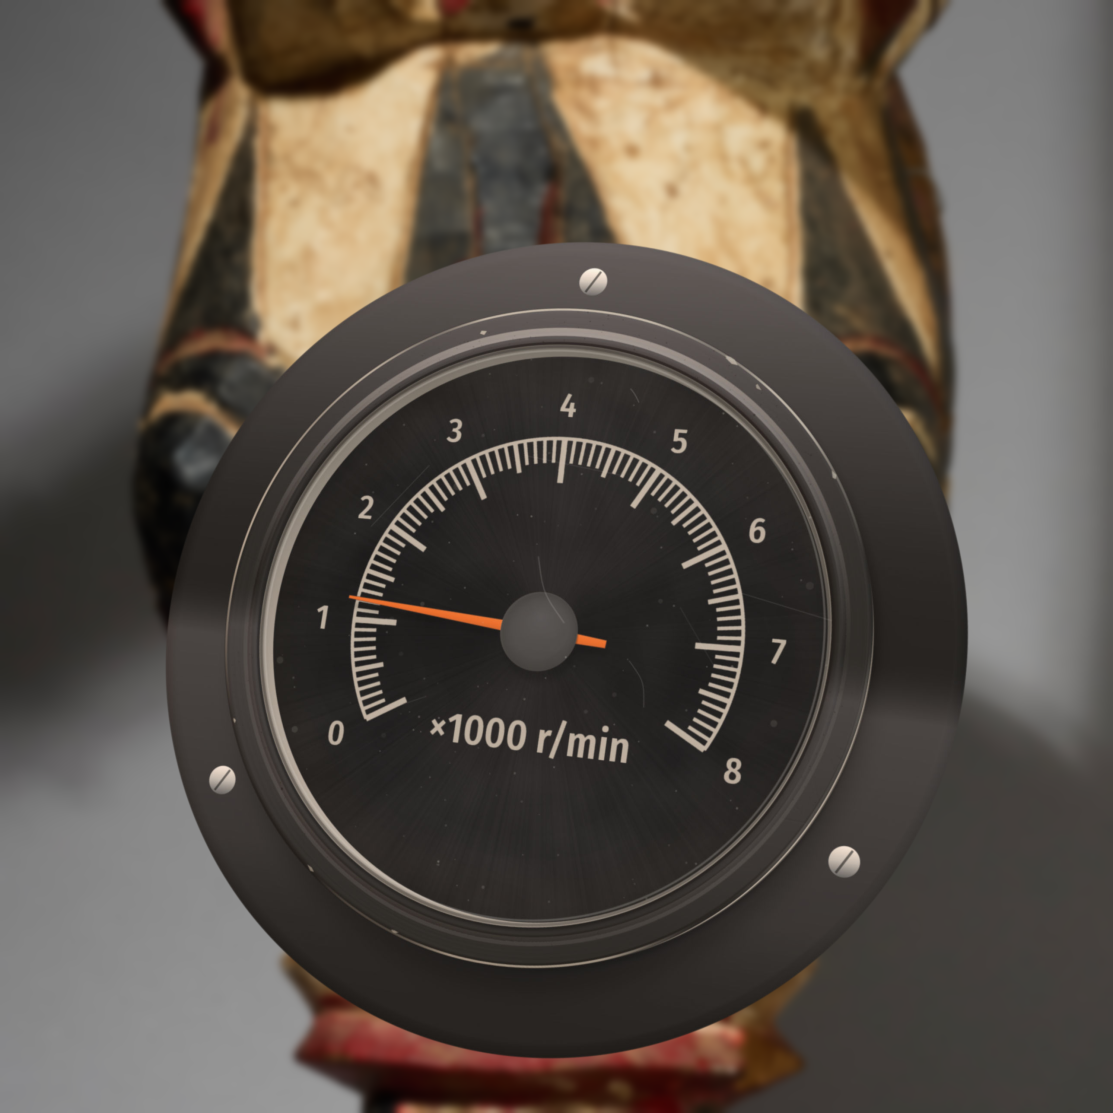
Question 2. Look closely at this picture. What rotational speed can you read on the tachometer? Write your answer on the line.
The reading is 1200 rpm
